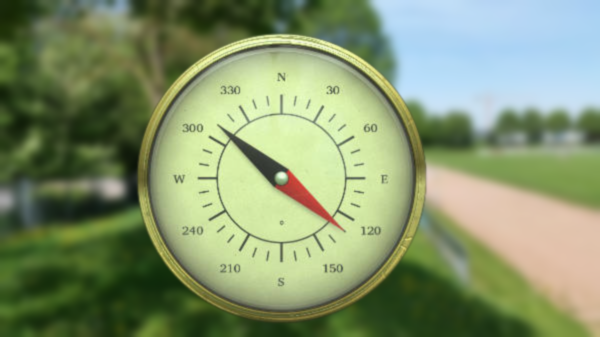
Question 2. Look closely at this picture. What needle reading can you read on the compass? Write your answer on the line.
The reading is 130 °
